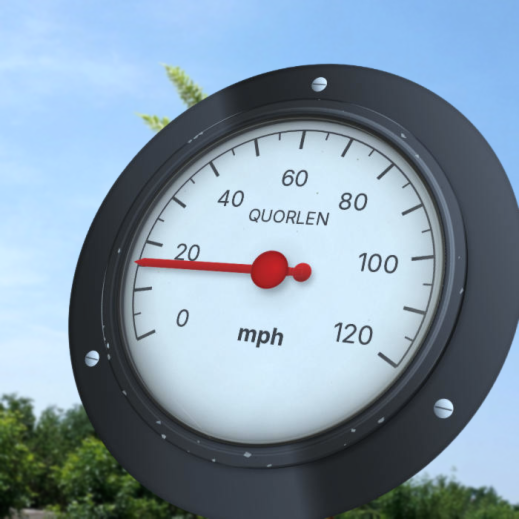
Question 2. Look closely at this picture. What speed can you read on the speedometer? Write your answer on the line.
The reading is 15 mph
